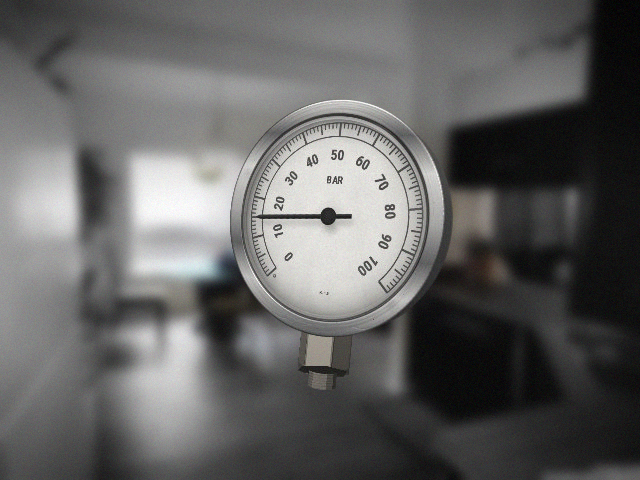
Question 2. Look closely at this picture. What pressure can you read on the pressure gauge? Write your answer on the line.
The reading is 15 bar
